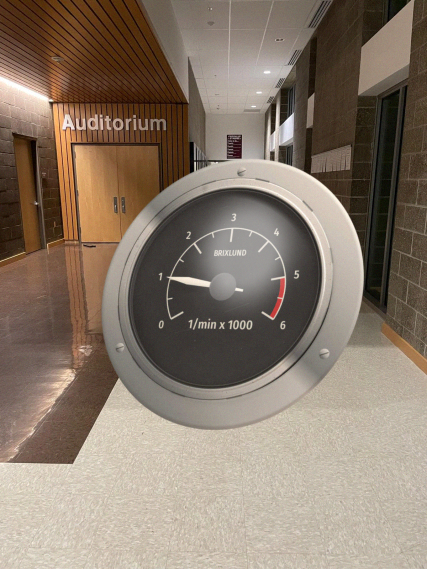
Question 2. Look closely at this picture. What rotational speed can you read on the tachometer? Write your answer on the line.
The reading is 1000 rpm
